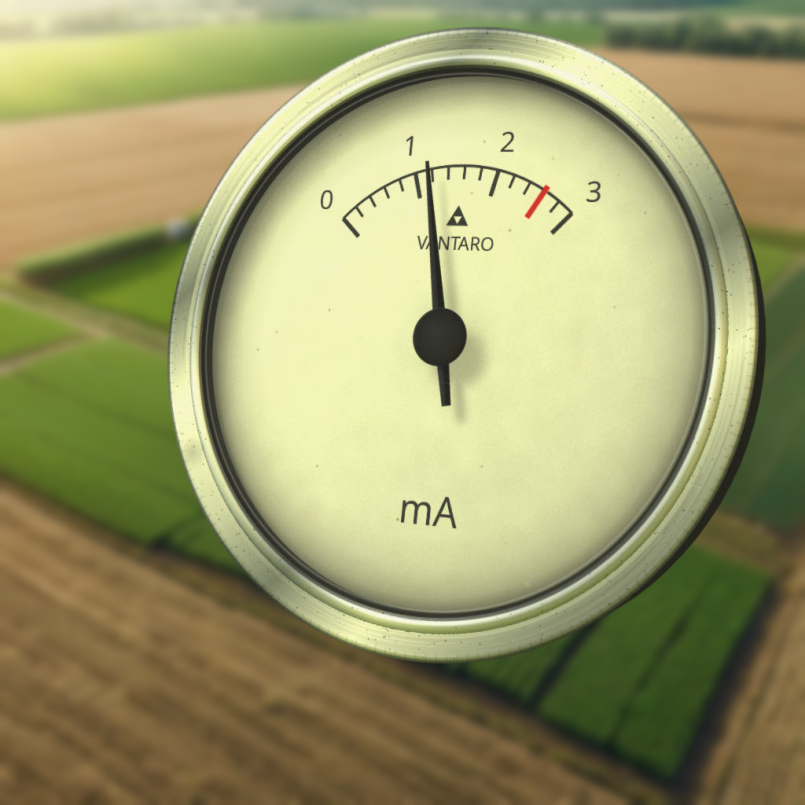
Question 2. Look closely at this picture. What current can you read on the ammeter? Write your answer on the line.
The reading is 1.2 mA
